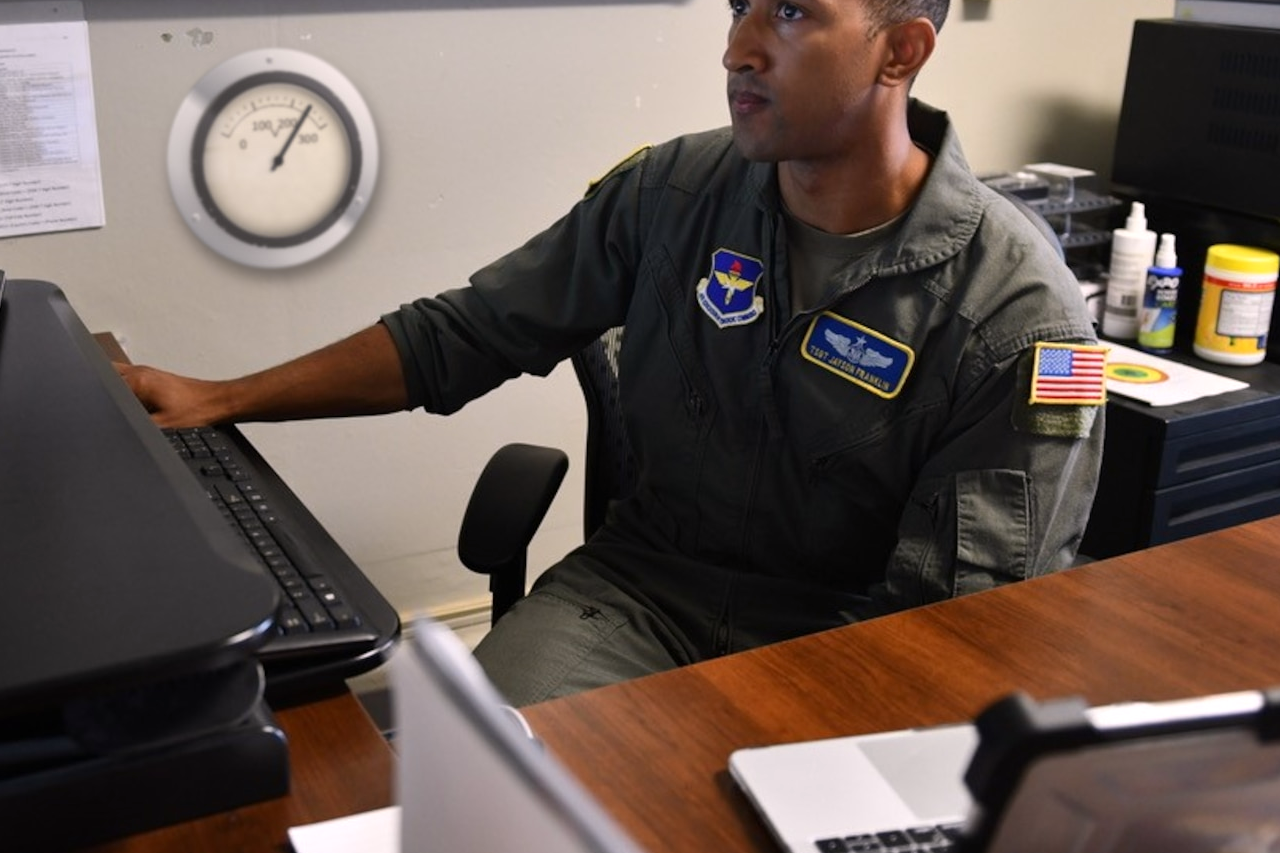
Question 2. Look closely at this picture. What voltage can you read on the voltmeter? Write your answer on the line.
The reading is 240 V
